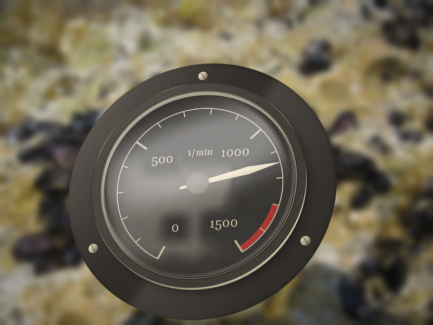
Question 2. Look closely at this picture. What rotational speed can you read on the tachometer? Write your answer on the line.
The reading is 1150 rpm
